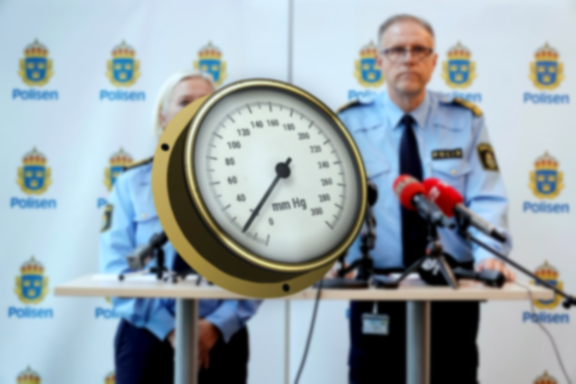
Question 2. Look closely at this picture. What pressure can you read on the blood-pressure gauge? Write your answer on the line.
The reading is 20 mmHg
